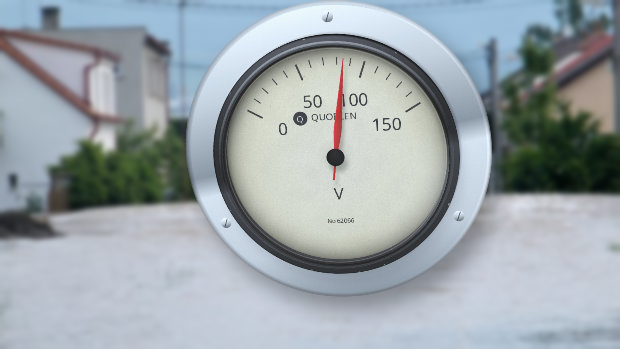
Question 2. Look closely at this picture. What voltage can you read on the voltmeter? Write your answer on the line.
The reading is 85 V
